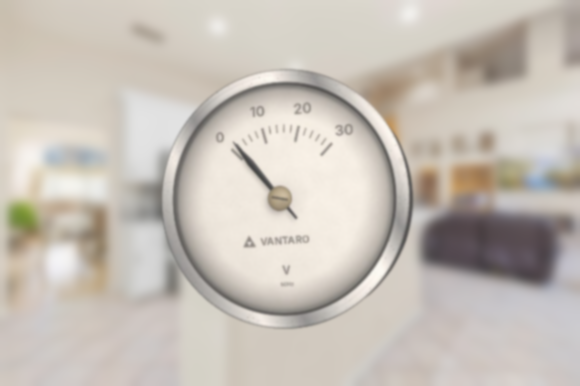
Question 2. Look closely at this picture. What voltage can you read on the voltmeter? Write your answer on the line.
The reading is 2 V
